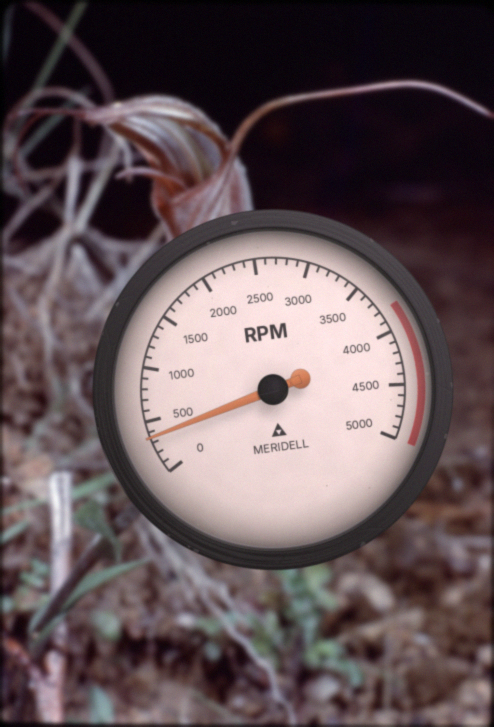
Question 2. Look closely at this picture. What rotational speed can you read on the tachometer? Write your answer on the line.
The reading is 350 rpm
